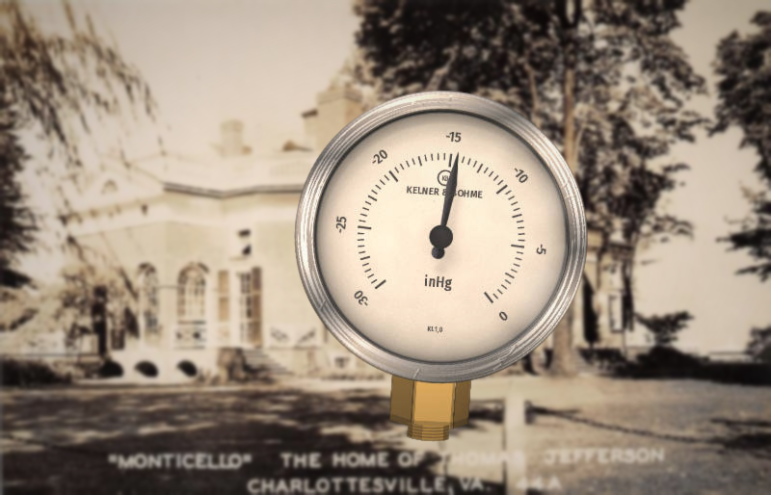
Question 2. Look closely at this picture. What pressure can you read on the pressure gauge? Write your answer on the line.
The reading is -14.5 inHg
